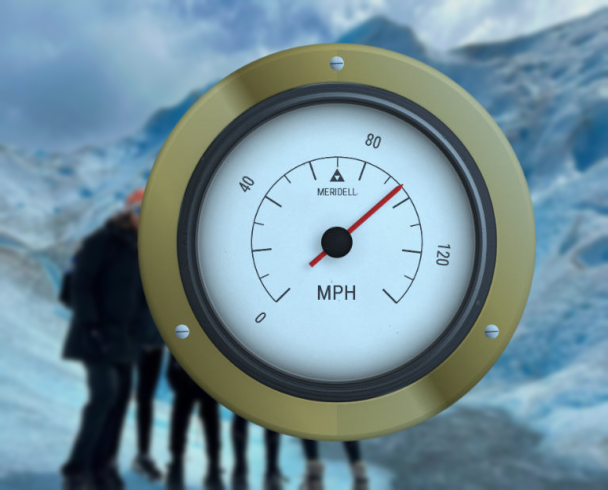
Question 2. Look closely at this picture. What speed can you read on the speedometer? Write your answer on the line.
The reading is 95 mph
